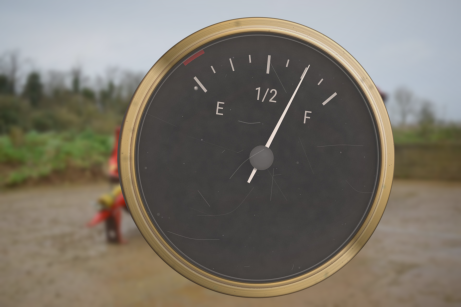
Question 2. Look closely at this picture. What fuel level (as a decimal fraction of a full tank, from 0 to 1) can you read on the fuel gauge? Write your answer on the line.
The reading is 0.75
